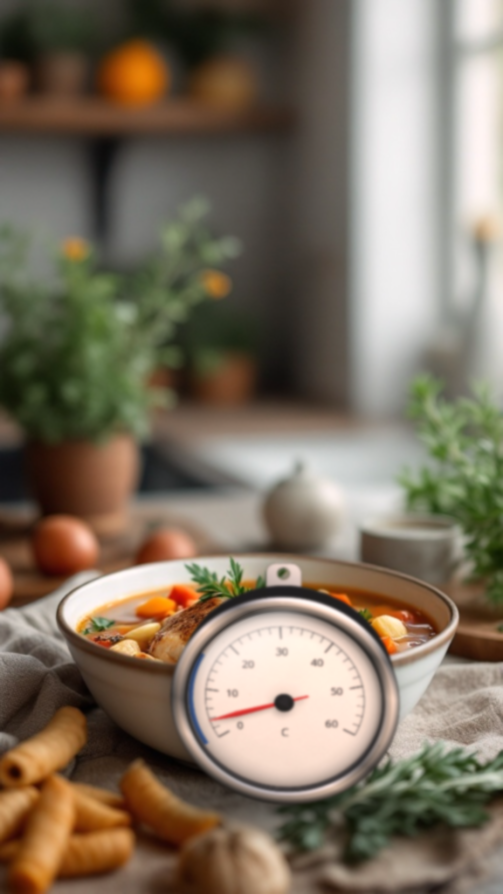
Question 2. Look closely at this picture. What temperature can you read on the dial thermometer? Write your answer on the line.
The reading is 4 °C
